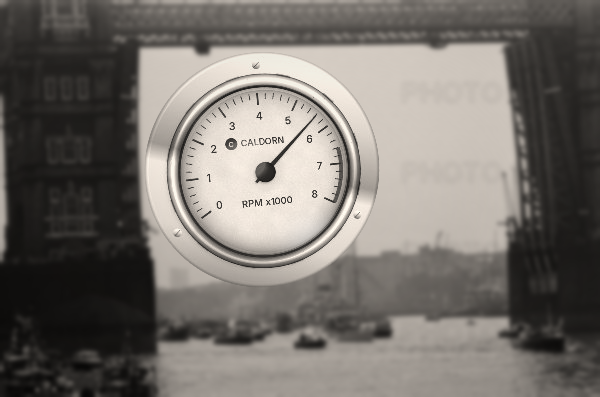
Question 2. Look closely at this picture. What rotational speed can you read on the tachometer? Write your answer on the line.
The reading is 5600 rpm
